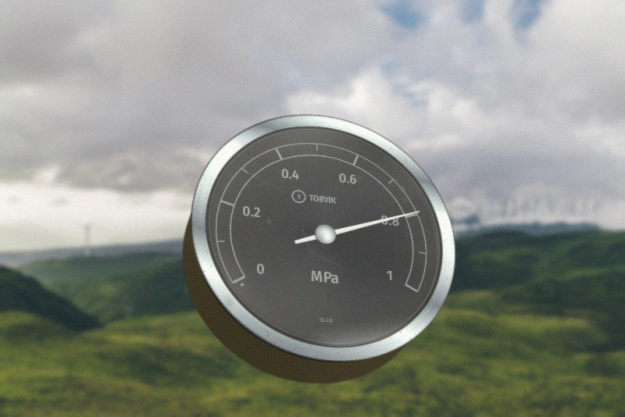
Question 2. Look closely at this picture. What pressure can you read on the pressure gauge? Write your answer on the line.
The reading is 0.8 MPa
